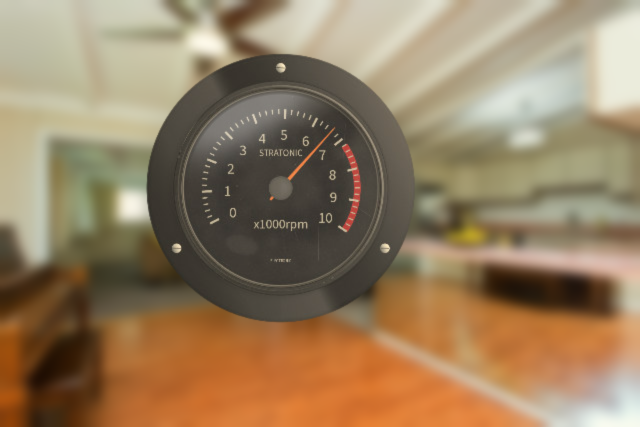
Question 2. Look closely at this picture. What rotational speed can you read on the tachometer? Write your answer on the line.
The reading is 6600 rpm
